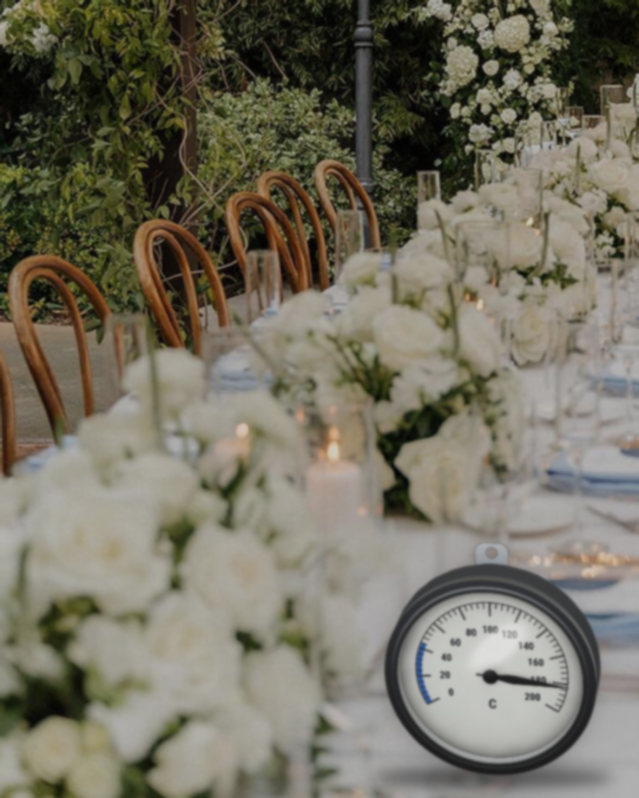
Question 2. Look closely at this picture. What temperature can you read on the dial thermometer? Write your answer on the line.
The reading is 180 °C
